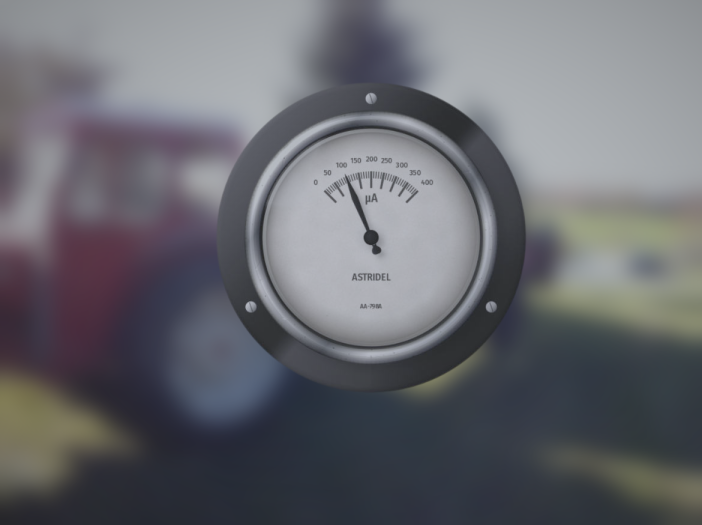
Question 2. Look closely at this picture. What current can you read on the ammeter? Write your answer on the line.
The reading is 100 µA
